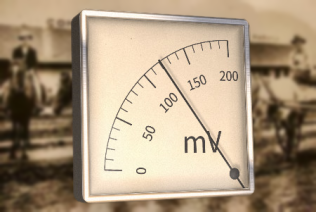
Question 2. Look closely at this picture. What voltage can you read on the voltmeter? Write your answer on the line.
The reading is 120 mV
